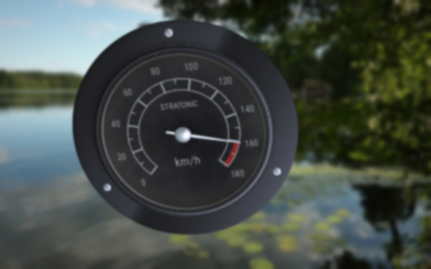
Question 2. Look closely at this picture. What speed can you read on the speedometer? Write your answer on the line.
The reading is 160 km/h
